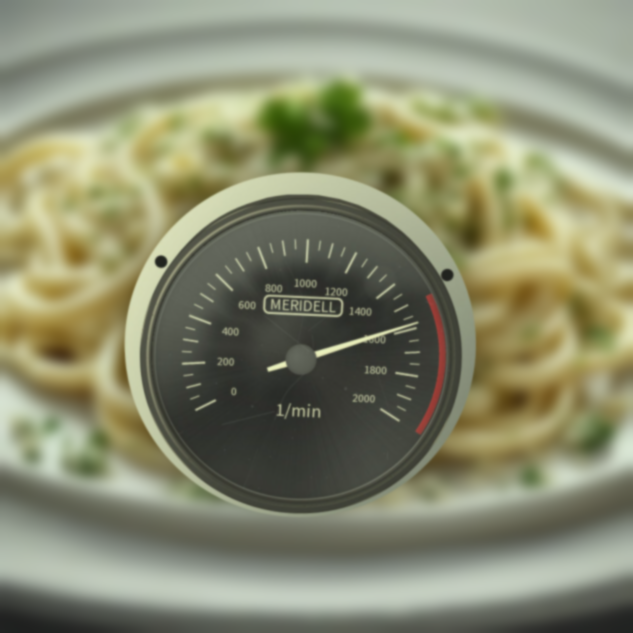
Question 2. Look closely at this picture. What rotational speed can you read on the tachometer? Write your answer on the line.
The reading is 1575 rpm
